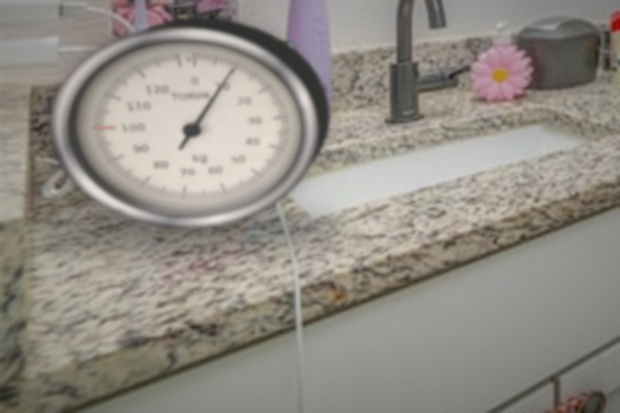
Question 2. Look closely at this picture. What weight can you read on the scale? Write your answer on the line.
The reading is 10 kg
